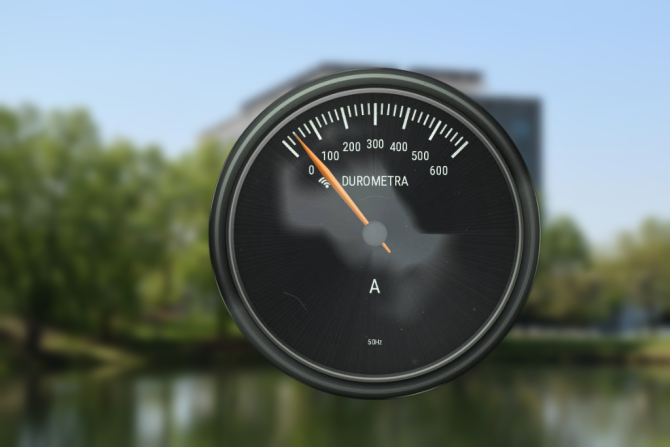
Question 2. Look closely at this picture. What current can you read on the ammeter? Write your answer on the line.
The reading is 40 A
